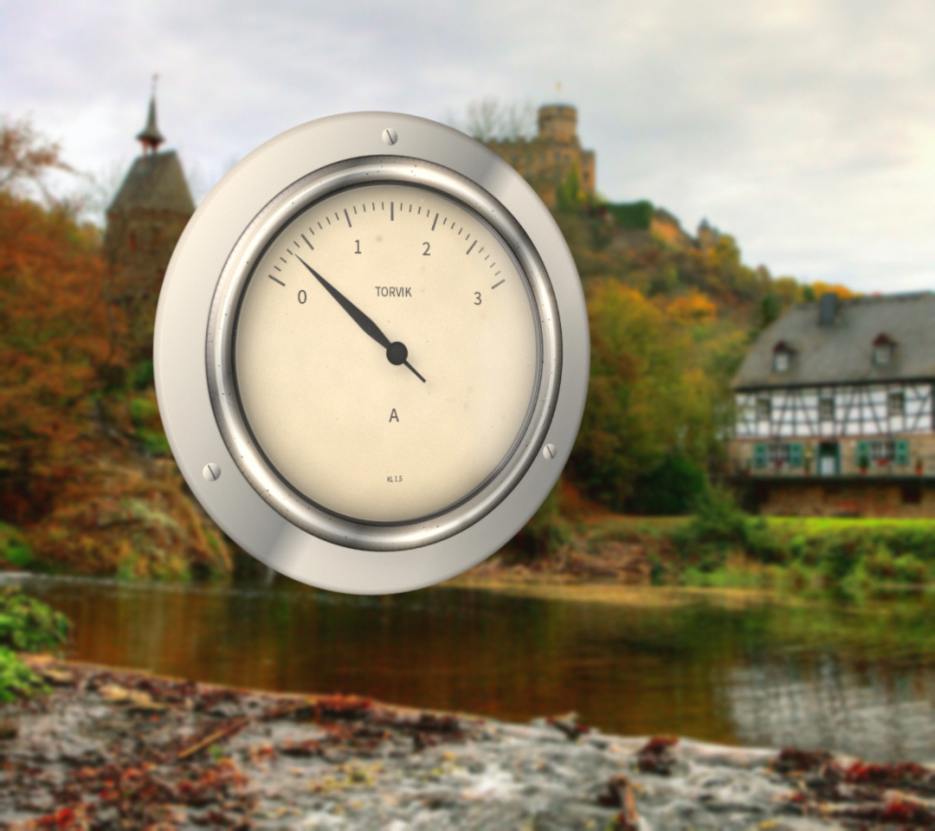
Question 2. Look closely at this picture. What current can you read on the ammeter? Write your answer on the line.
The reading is 0.3 A
